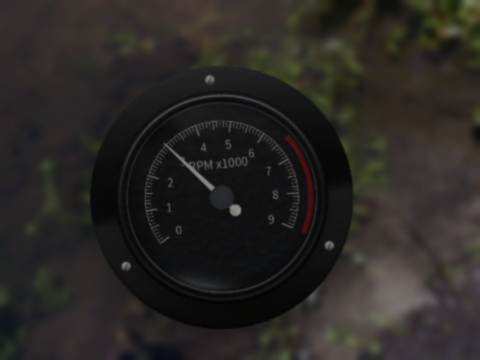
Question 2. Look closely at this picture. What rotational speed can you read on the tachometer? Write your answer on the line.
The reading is 3000 rpm
